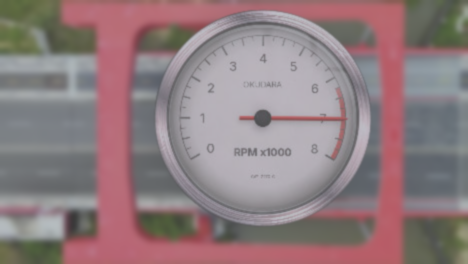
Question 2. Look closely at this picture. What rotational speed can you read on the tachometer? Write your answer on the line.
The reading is 7000 rpm
